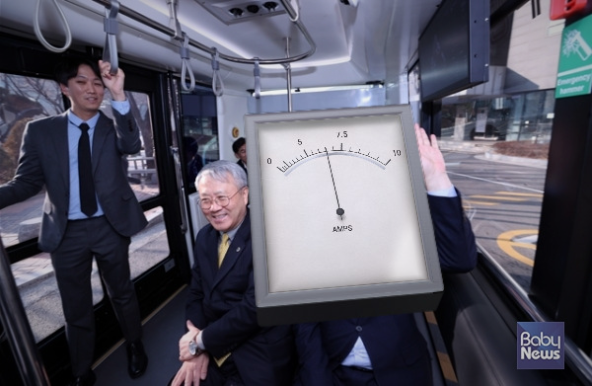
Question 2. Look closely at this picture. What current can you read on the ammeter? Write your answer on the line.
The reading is 6.5 A
